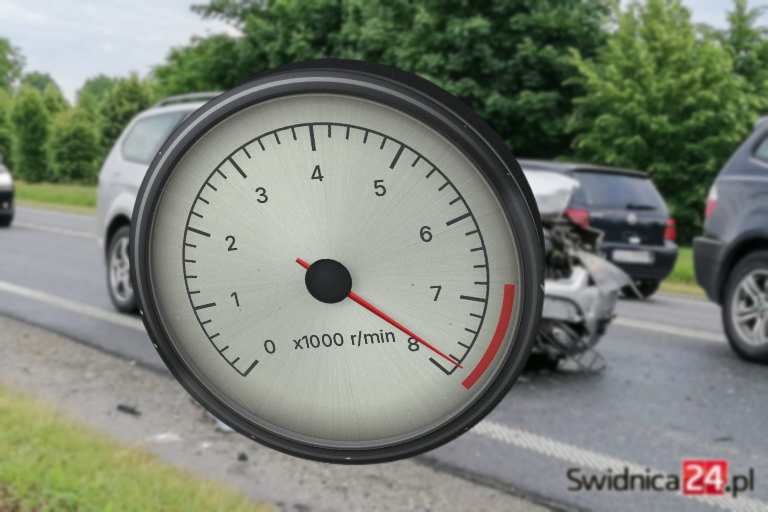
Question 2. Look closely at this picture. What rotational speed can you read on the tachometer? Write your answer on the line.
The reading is 7800 rpm
